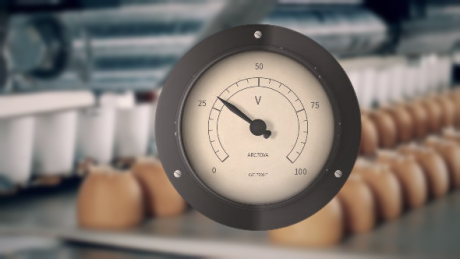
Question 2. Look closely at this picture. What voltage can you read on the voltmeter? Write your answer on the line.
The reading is 30 V
